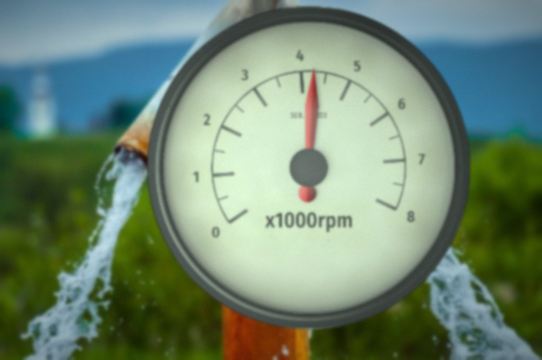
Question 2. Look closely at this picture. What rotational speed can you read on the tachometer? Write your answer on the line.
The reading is 4250 rpm
